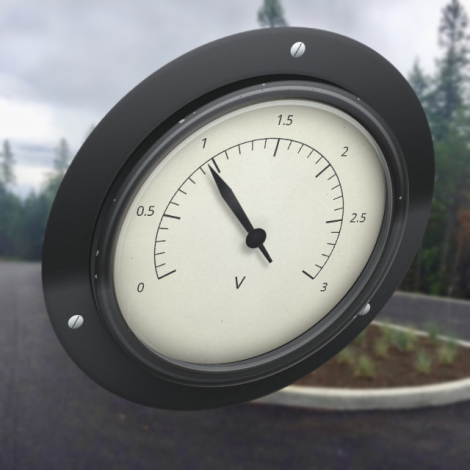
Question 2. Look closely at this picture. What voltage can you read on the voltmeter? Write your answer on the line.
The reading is 0.95 V
